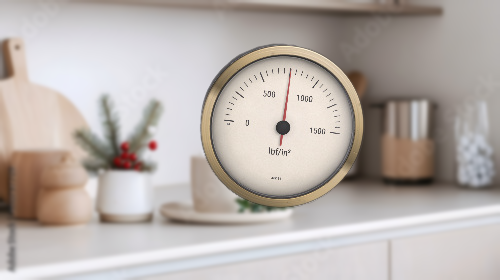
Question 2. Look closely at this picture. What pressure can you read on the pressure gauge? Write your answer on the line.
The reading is 750 psi
